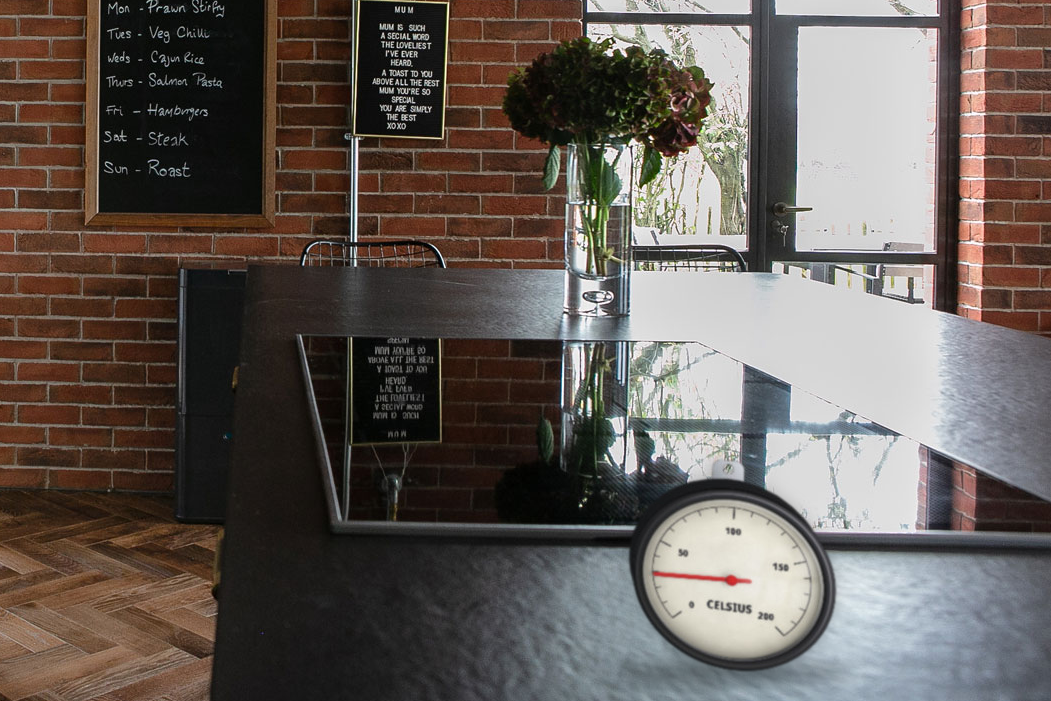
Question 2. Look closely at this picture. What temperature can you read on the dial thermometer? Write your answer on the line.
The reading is 30 °C
